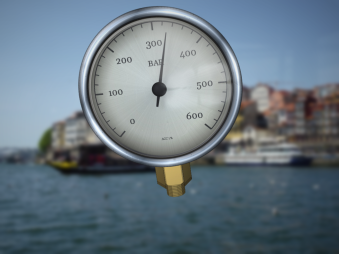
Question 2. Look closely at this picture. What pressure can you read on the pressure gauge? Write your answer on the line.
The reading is 330 bar
